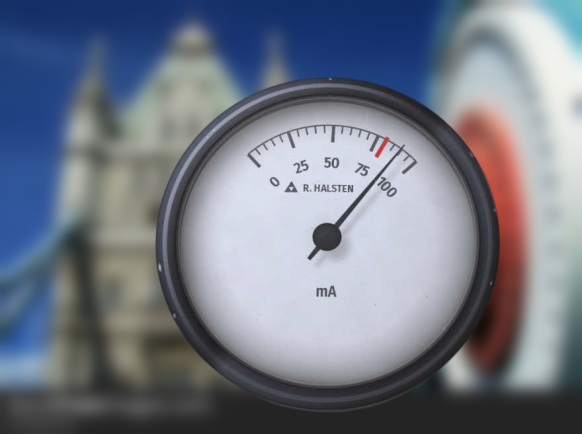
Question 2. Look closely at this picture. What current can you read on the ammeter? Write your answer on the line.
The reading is 90 mA
